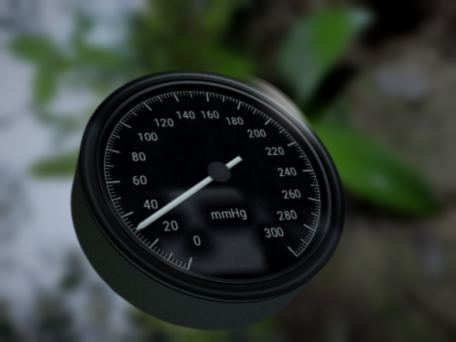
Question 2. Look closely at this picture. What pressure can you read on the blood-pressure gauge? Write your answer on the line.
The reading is 30 mmHg
